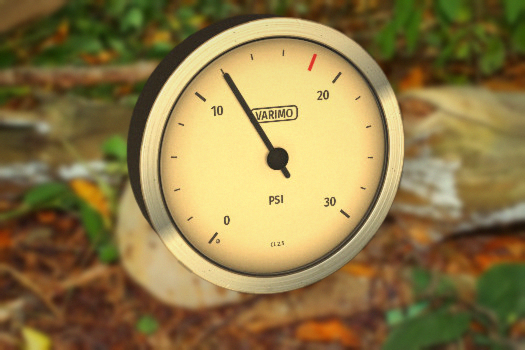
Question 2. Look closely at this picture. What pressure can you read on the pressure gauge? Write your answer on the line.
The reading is 12 psi
